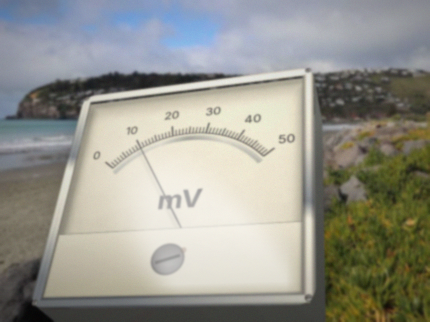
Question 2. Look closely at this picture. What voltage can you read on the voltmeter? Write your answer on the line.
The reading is 10 mV
